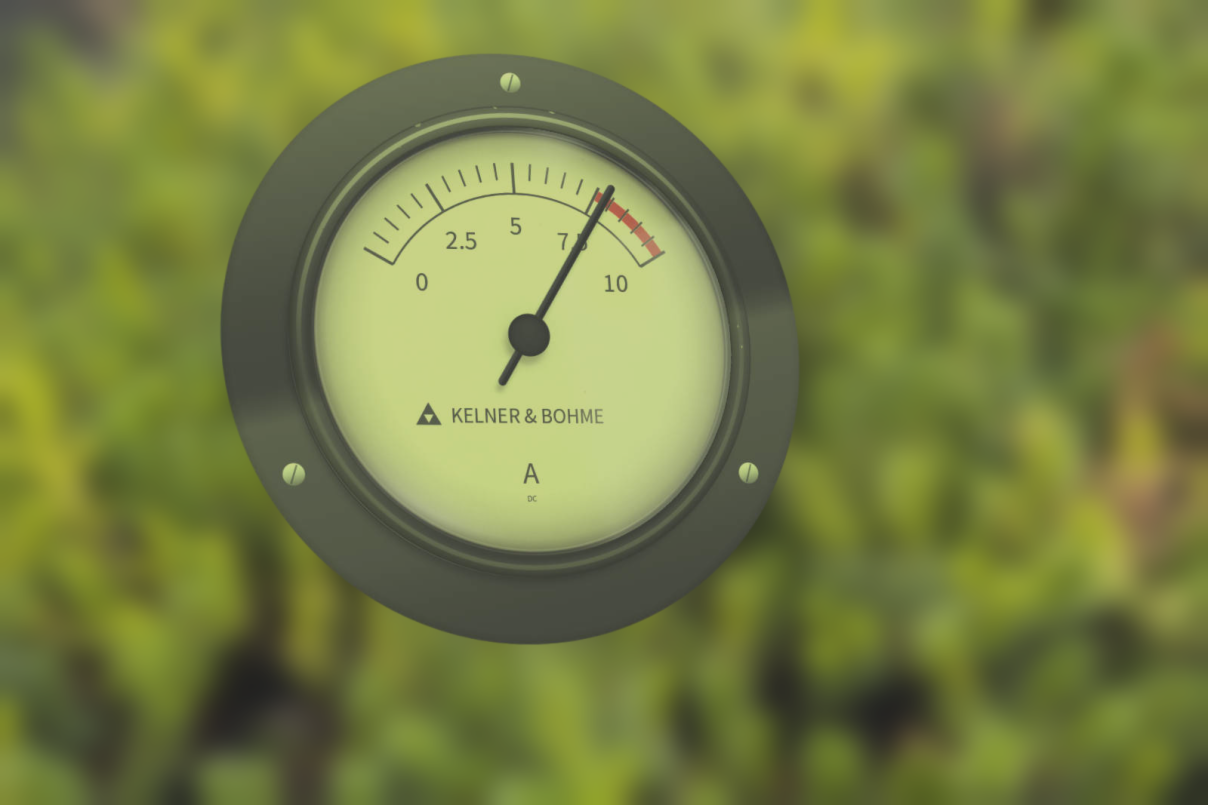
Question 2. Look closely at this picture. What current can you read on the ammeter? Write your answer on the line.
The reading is 7.75 A
